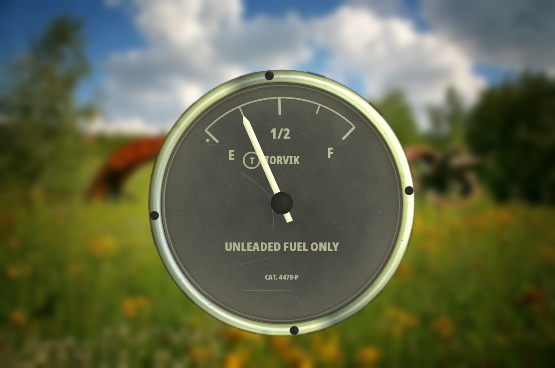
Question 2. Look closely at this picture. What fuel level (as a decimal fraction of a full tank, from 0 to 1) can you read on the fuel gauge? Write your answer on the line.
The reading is 0.25
